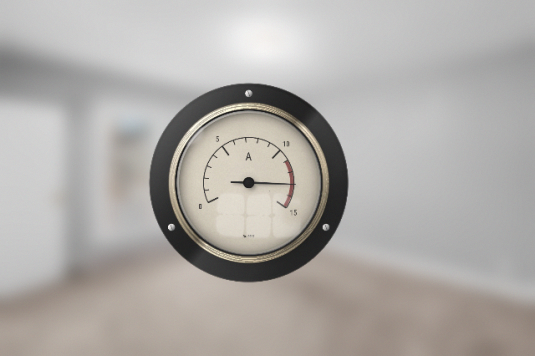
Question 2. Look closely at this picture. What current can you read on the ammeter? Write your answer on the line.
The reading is 13 A
